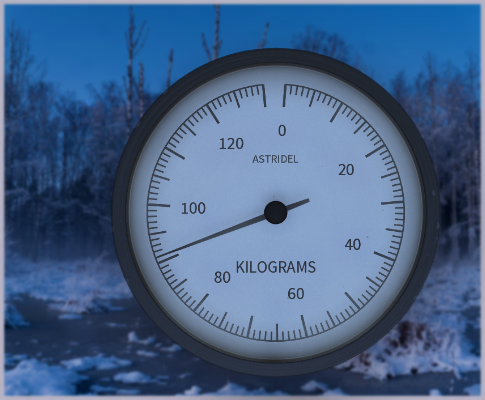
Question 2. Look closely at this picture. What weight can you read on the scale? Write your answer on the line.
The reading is 91 kg
